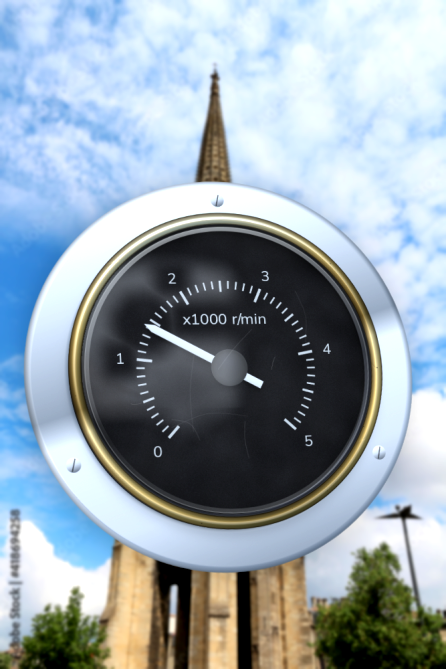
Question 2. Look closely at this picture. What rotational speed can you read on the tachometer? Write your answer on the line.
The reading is 1400 rpm
